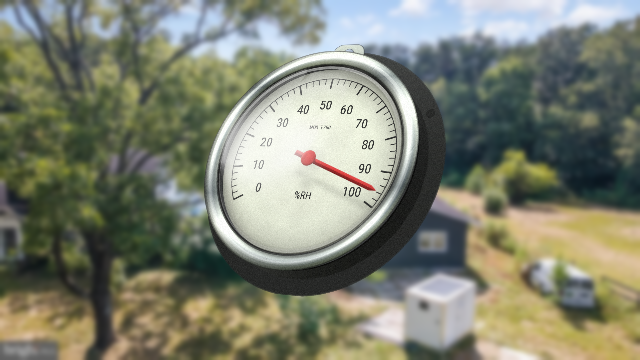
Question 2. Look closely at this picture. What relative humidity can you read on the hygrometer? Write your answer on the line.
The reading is 96 %
